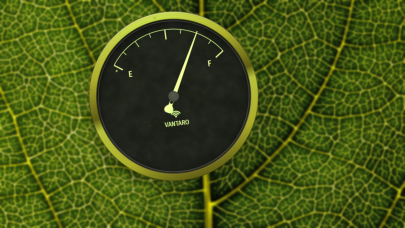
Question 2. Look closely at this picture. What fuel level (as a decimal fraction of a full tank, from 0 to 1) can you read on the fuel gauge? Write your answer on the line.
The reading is 0.75
